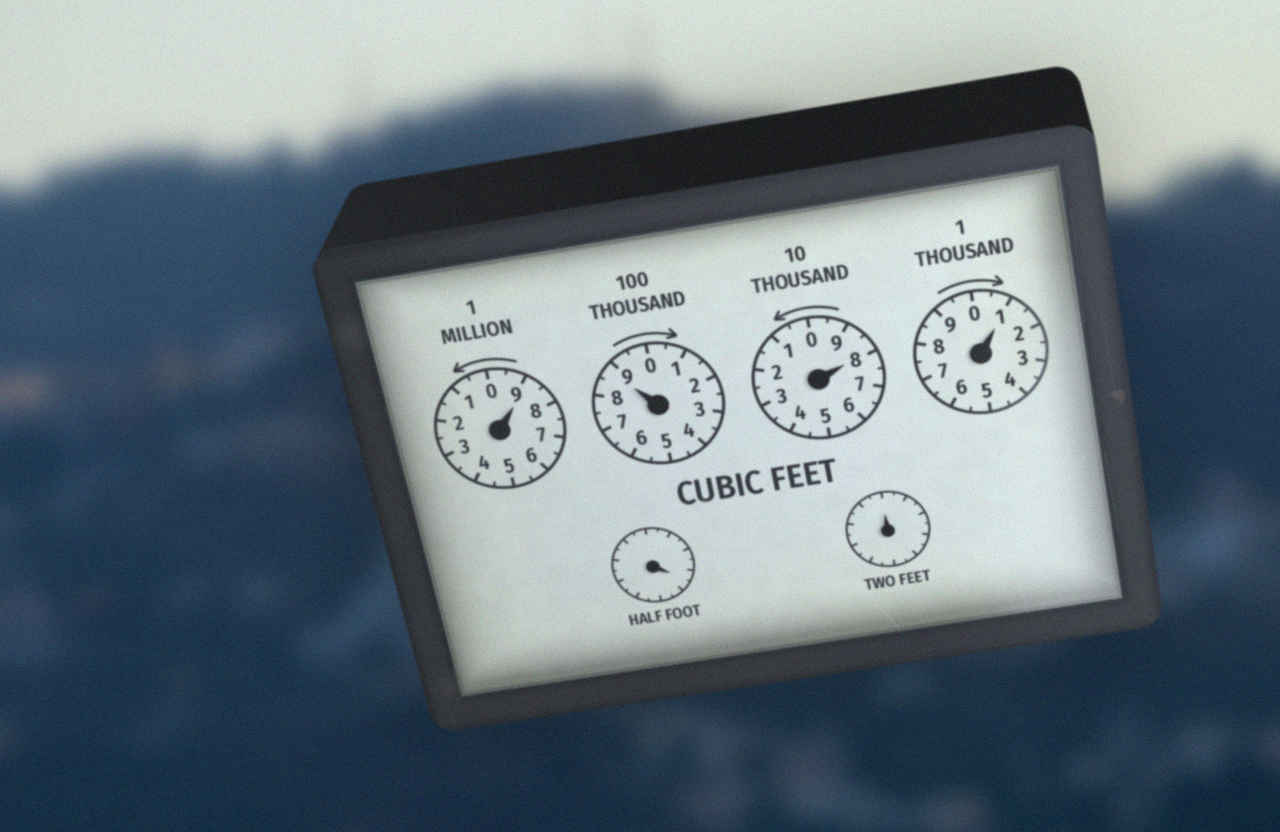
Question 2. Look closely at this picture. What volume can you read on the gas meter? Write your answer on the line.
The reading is 888100 ft³
